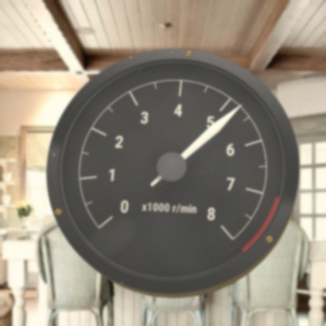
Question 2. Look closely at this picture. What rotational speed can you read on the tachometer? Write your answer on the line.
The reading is 5250 rpm
